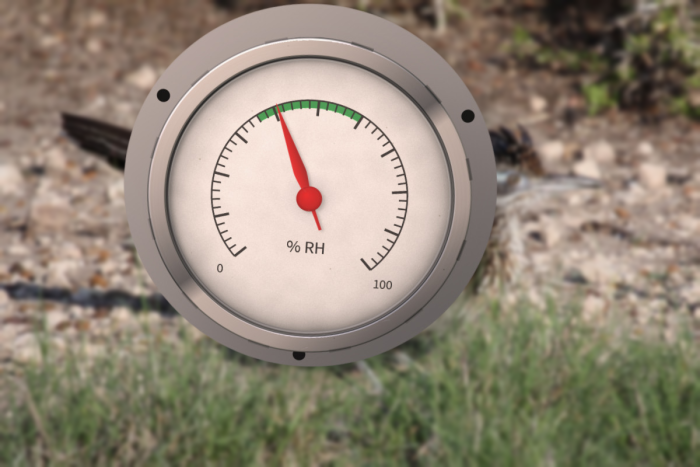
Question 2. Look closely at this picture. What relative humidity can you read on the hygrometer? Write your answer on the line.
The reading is 41 %
